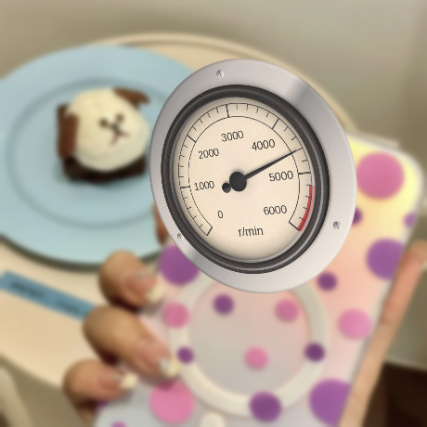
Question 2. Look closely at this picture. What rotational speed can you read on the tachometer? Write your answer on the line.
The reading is 4600 rpm
